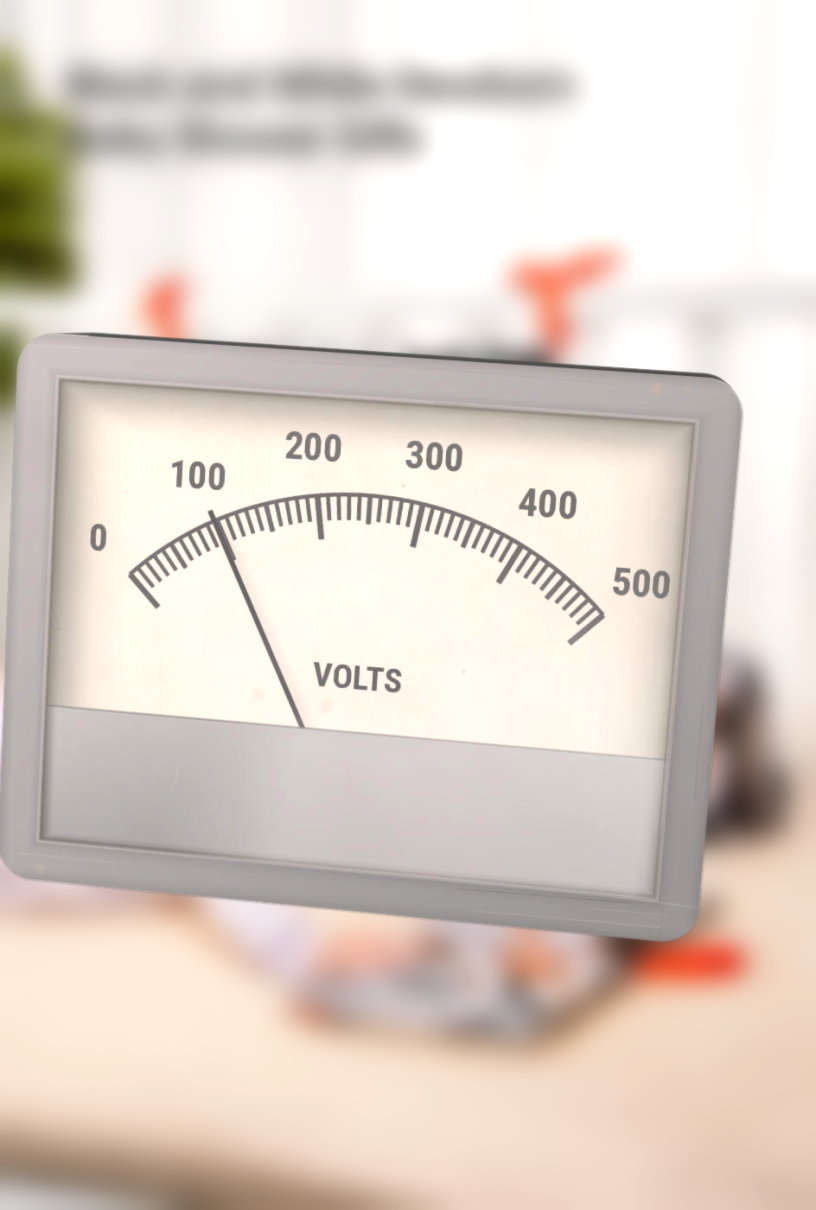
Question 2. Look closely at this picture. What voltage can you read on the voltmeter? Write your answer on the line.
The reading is 100 V
